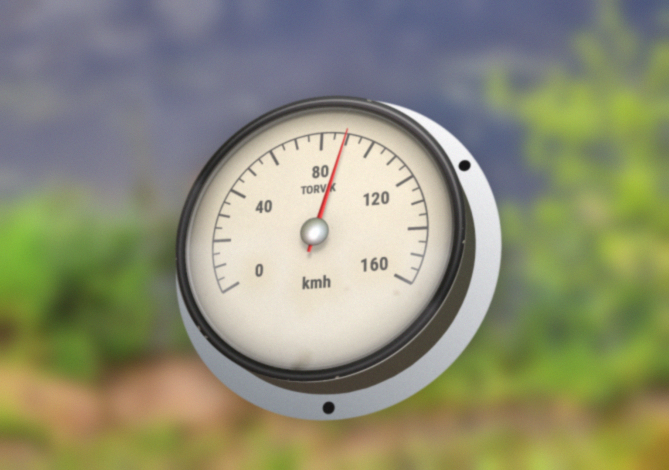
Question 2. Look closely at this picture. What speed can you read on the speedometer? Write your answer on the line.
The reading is 90 km/h
